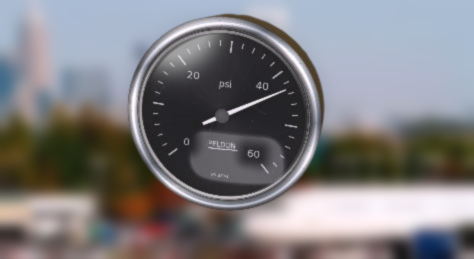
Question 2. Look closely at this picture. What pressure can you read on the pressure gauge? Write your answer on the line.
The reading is 43 psi
